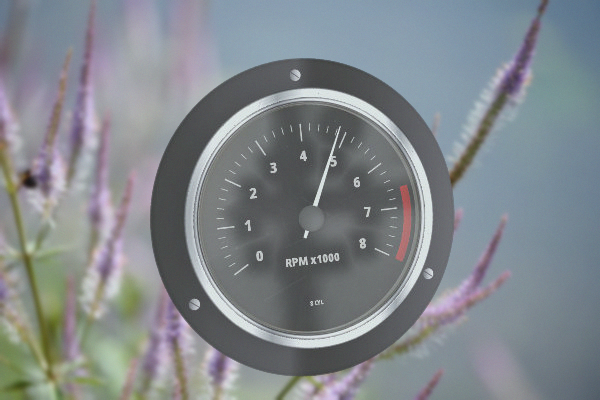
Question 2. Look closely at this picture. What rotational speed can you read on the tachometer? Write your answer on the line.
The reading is 4800 rpm
